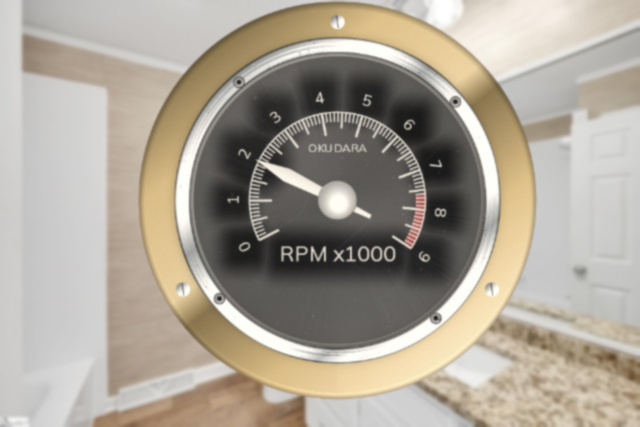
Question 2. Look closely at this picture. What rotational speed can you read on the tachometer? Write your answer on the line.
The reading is 2000 rpm
